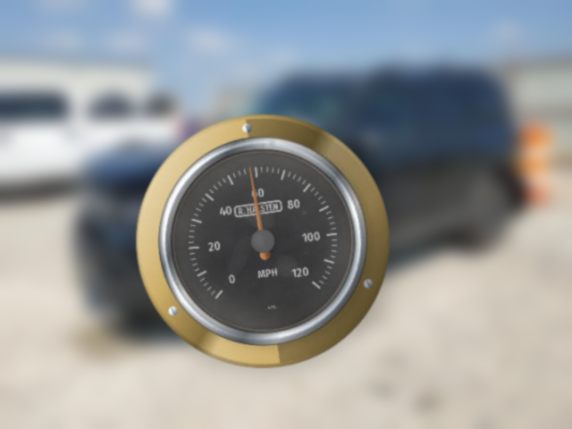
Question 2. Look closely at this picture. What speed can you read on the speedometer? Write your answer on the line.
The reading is 58 mph
